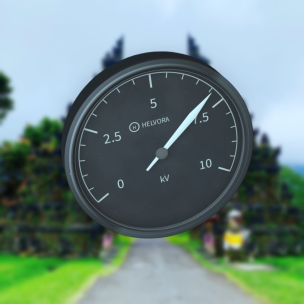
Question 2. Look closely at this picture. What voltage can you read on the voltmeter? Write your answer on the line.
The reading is 7 kV
